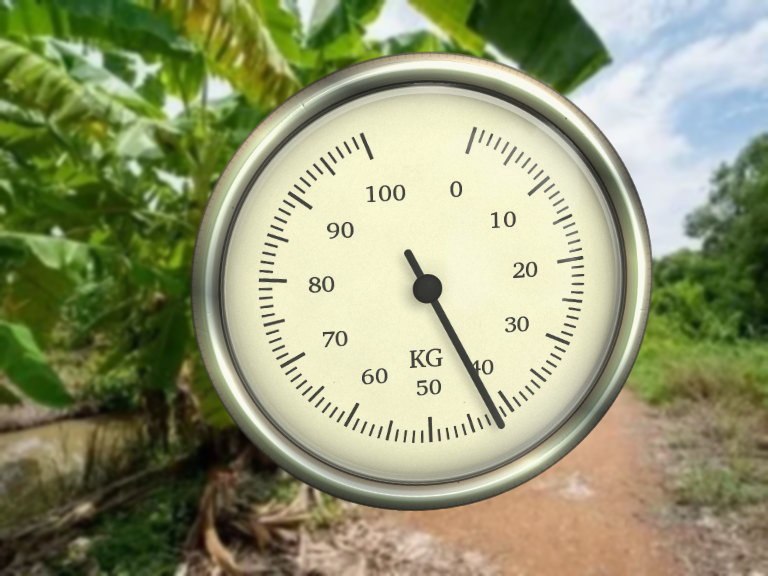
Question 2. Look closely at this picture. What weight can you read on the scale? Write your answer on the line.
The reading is 42 kg
